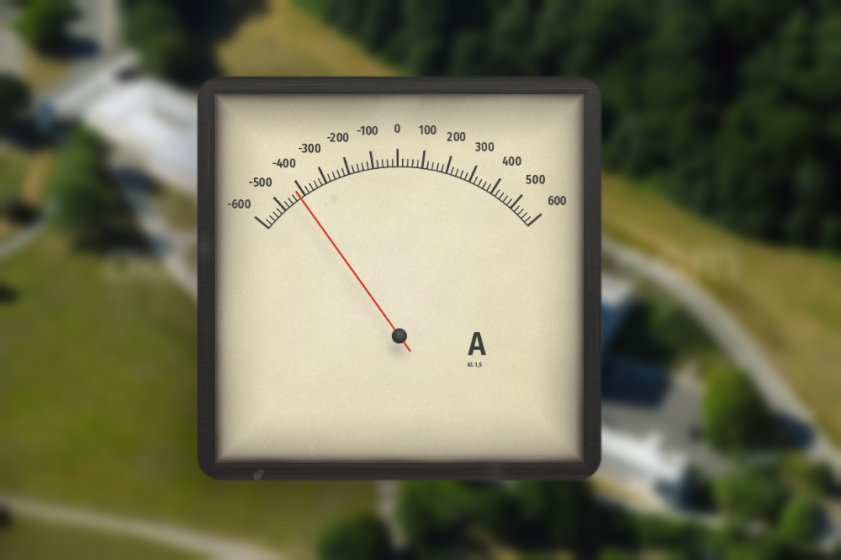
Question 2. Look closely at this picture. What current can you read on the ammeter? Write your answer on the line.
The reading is -420 A
